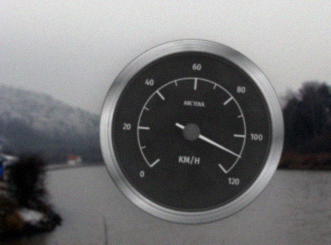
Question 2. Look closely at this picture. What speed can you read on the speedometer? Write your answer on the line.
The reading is 110 km/h
